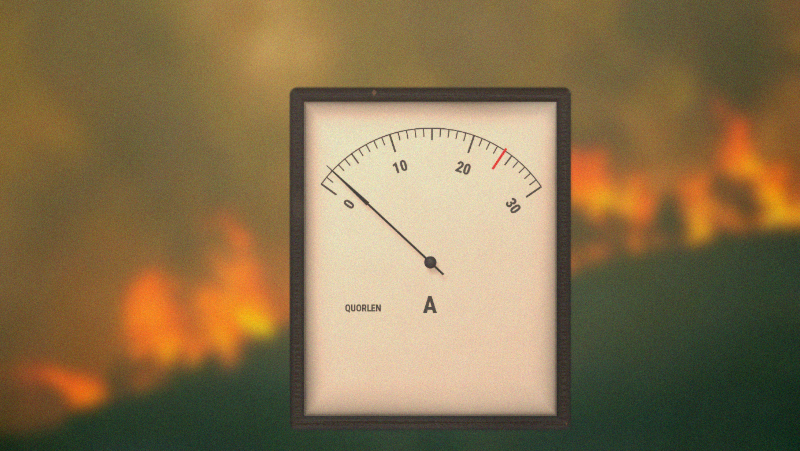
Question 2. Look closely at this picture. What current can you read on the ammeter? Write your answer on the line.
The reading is 2 A
